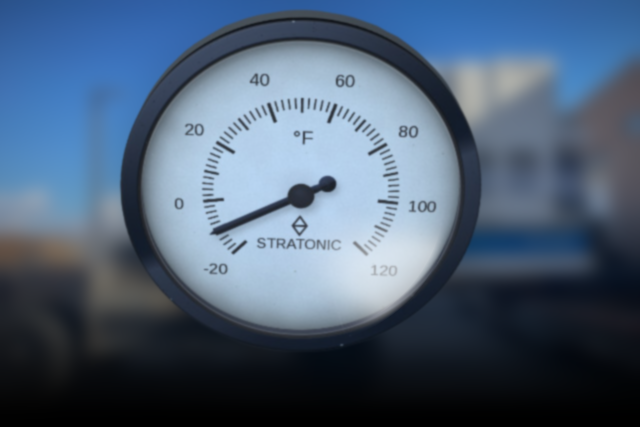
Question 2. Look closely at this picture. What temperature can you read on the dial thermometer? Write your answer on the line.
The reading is -10 °F
